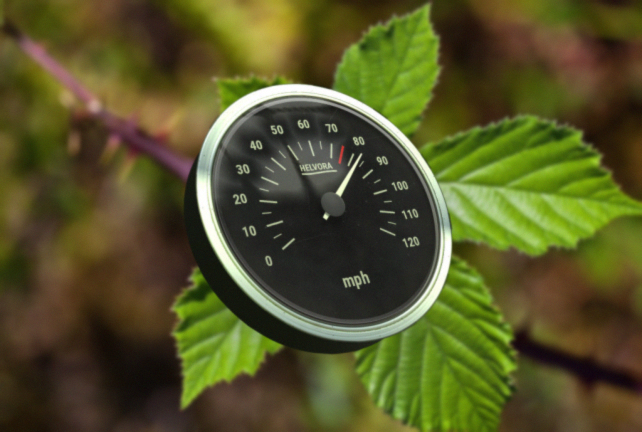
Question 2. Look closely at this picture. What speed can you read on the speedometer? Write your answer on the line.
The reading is 82.5 mph
